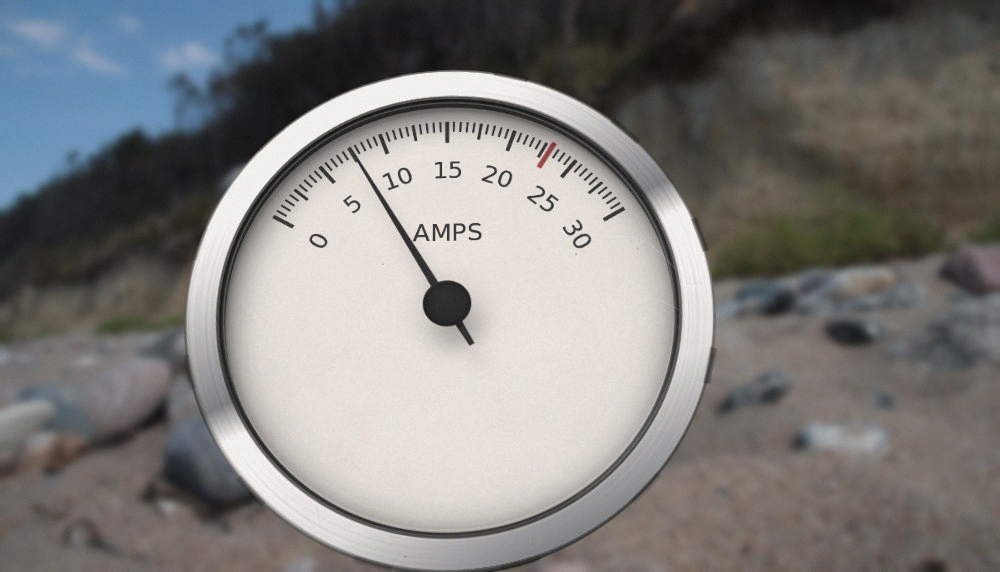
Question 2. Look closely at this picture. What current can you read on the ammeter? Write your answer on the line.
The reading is 7.5 A
